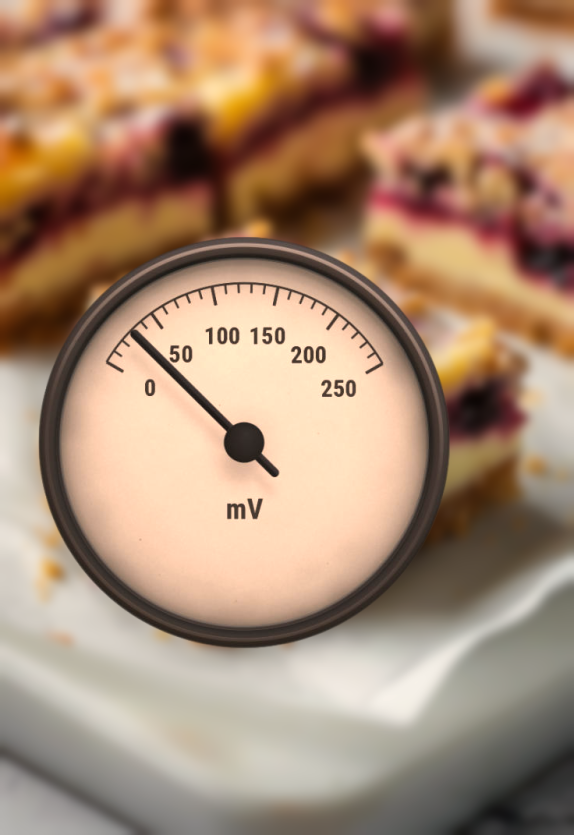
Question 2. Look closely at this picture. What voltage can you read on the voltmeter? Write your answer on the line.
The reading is 30 mV
